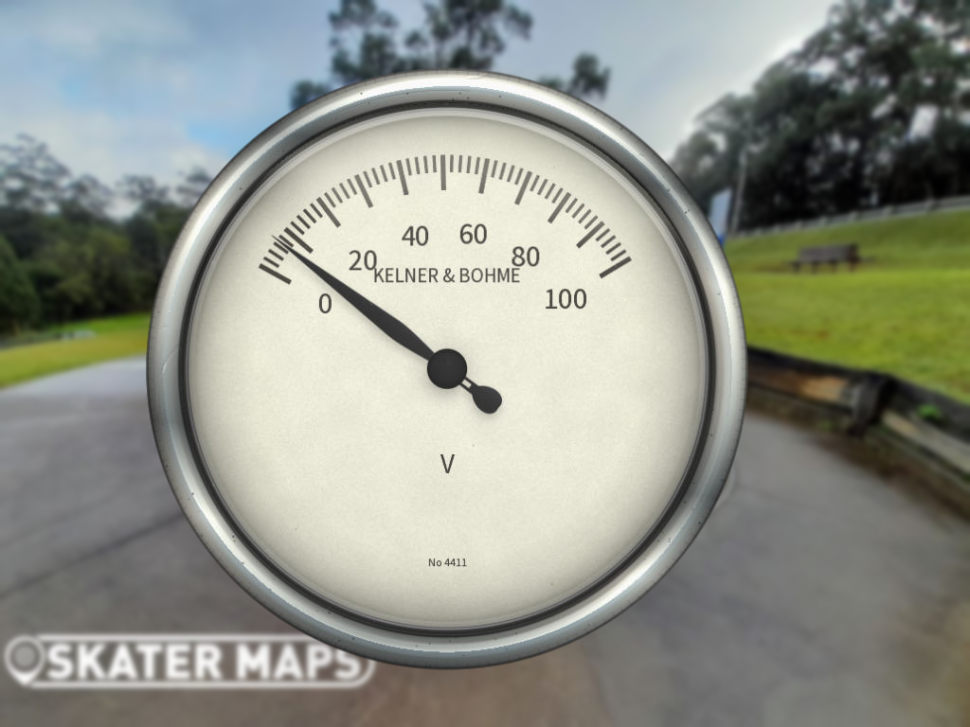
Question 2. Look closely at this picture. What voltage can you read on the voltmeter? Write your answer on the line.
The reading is 7 V
